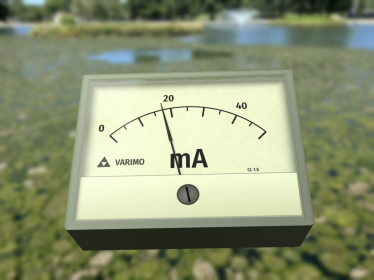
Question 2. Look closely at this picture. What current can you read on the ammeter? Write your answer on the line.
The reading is 17.5 mA
